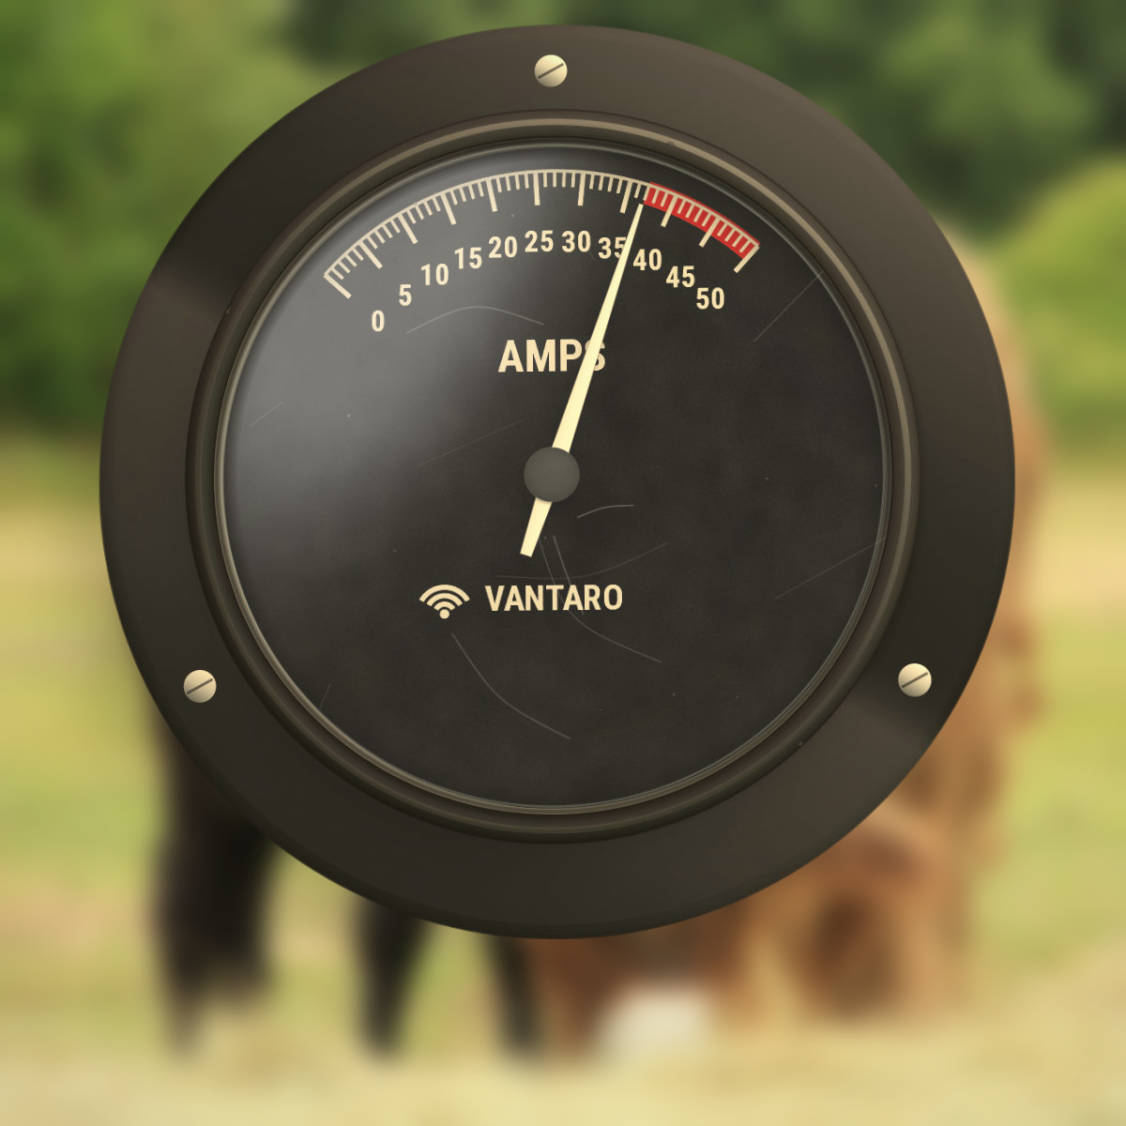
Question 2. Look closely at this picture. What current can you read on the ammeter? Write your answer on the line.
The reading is 37 A
